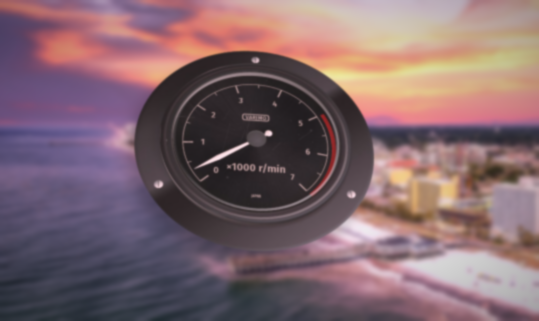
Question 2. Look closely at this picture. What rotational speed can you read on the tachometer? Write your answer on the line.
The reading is 250 rpm
